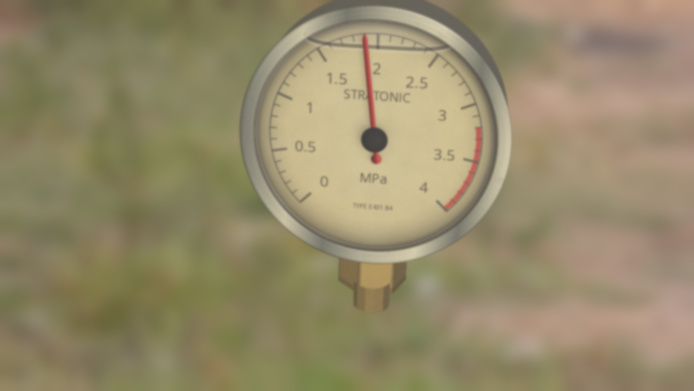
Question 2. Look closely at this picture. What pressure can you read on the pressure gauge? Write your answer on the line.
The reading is 1.9 MPa
